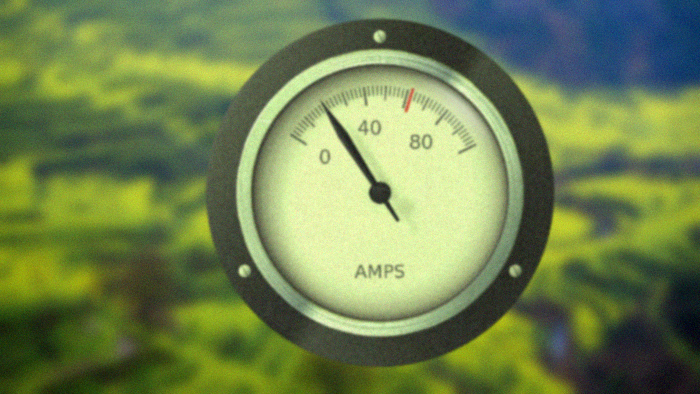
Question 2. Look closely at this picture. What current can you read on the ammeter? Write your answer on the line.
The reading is 20 A
